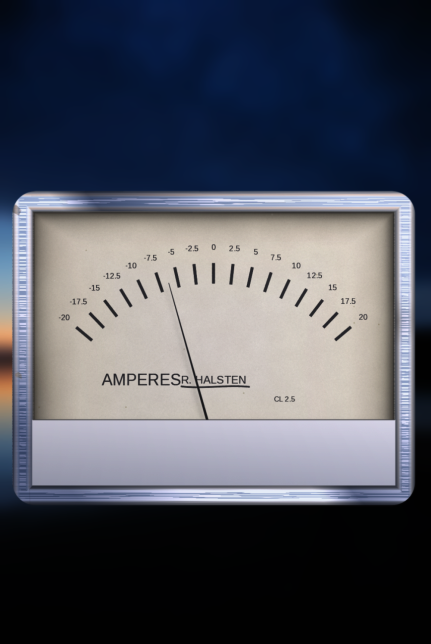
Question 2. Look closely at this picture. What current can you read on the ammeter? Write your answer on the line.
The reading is -6.25 A
